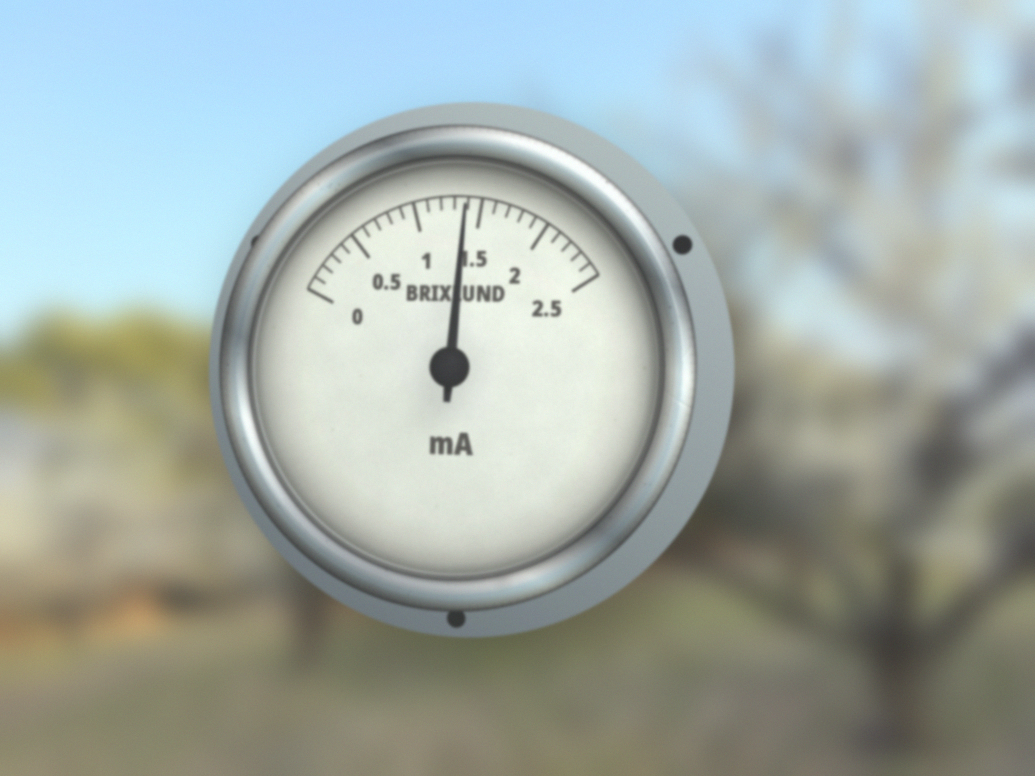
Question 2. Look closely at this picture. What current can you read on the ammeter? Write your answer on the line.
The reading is 1.4 mA
